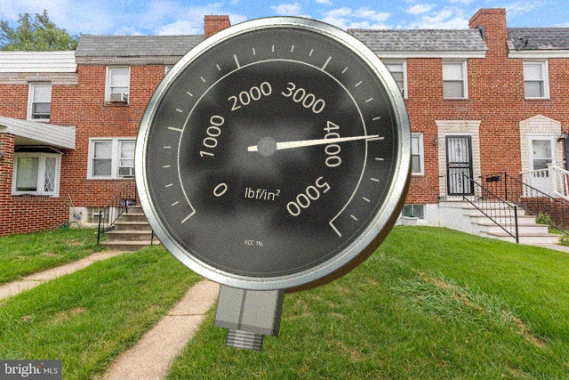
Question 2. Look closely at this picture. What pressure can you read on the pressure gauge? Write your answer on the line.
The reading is 4000 psi
